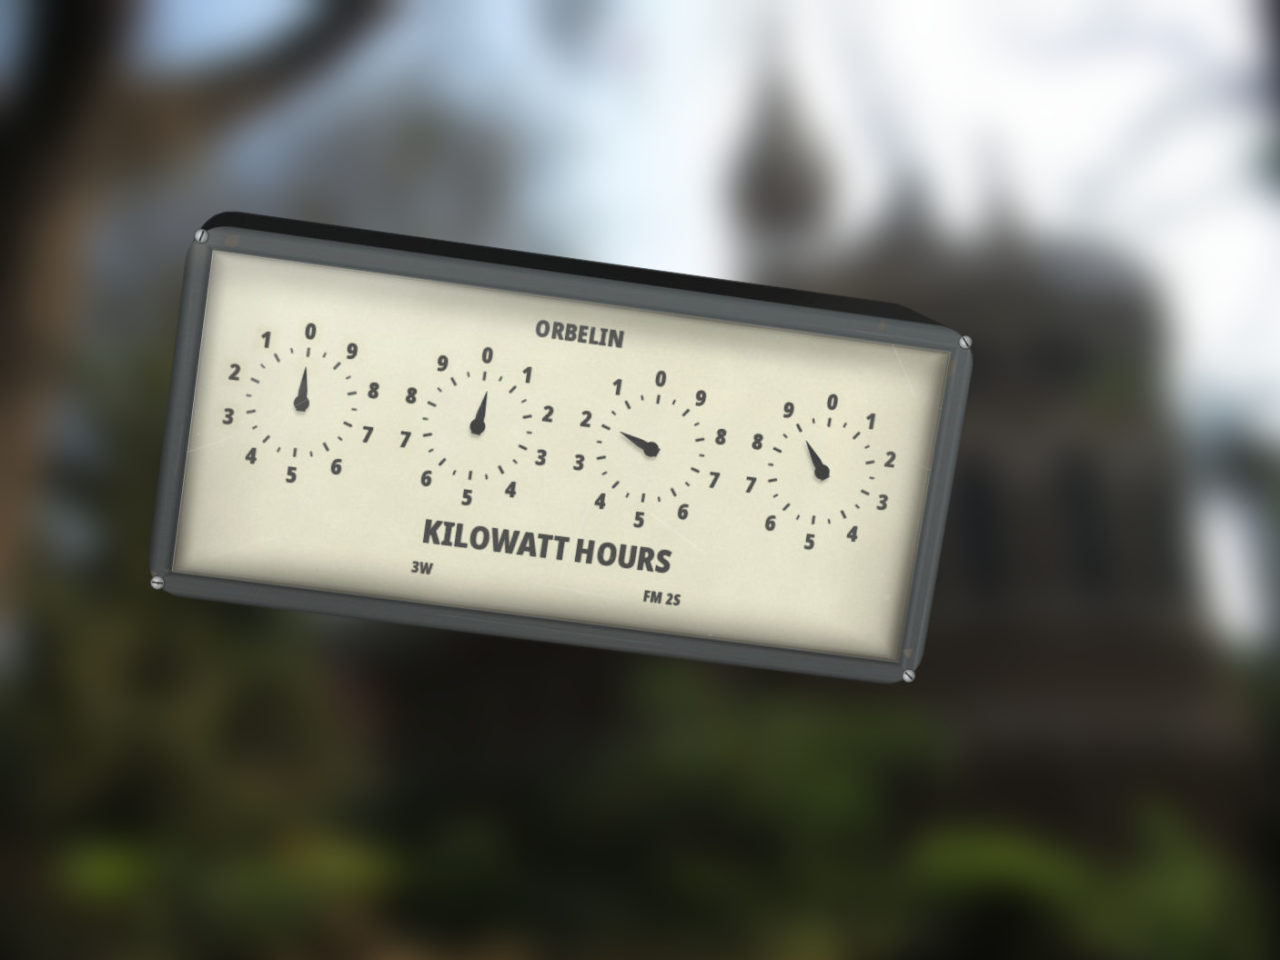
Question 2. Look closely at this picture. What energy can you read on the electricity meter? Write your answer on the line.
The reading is 19 kWh
